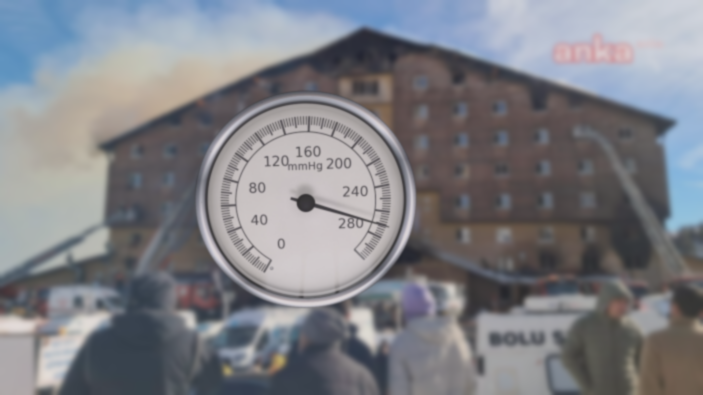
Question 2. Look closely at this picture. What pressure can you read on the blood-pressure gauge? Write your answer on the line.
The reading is 270 mmHg
